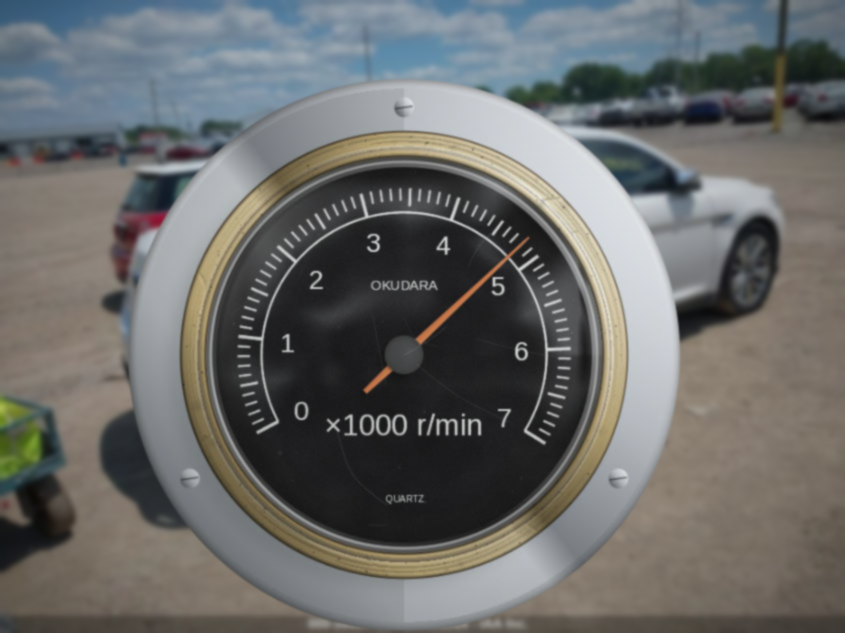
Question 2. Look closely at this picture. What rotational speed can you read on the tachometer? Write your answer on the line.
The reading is 4800 rpm
